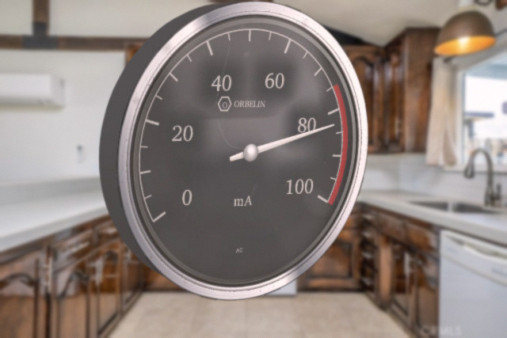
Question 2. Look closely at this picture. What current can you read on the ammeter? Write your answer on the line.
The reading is 82.5 mA
